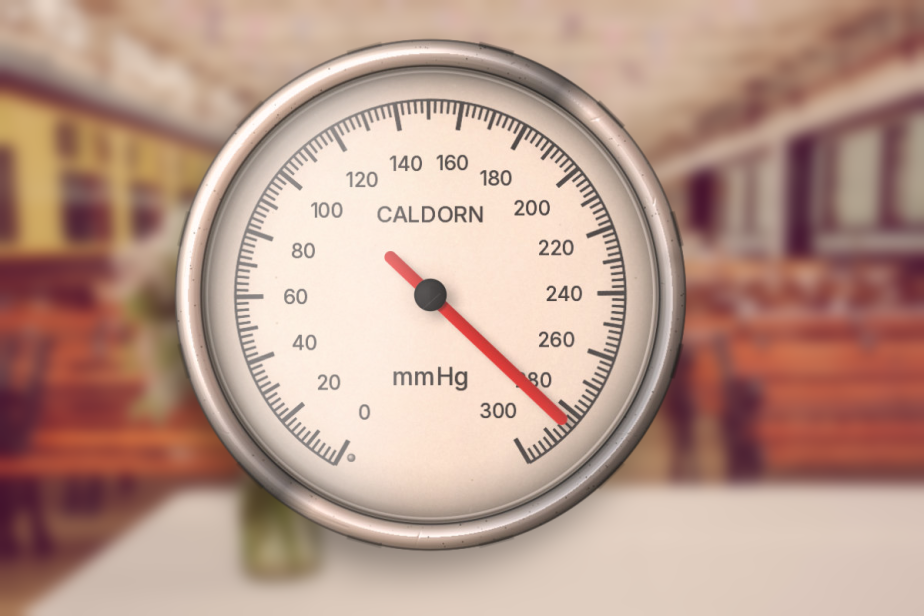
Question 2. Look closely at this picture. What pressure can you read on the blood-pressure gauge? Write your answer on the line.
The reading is 284 mmHg
